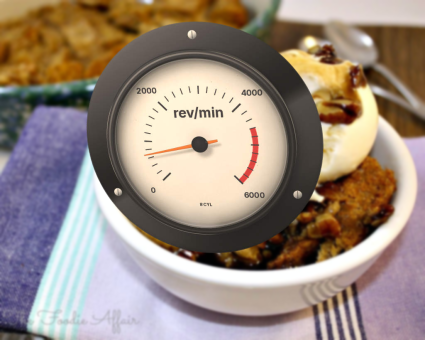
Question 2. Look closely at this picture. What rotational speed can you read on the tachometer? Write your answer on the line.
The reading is 700 rpm
